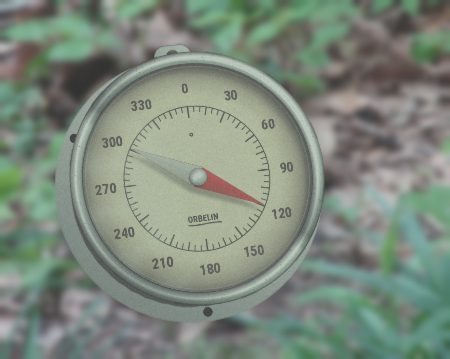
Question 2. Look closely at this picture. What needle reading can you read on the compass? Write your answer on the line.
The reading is 120 °
